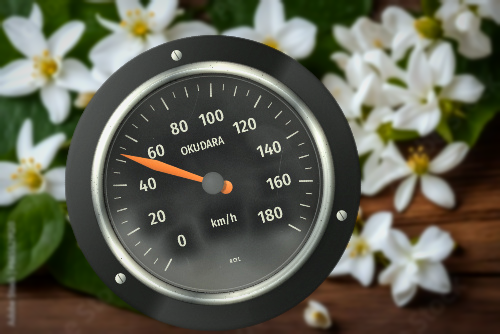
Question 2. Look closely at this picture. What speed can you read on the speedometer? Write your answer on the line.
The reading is 52.5 km/h
